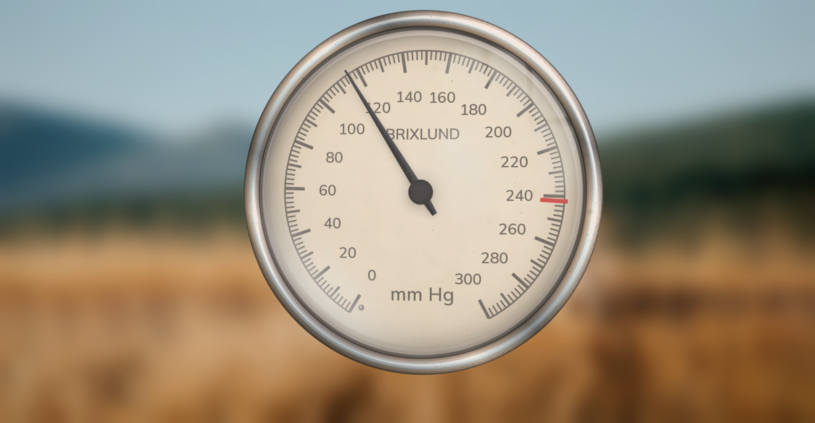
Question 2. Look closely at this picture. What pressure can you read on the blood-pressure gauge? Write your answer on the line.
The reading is 116 mmHg
